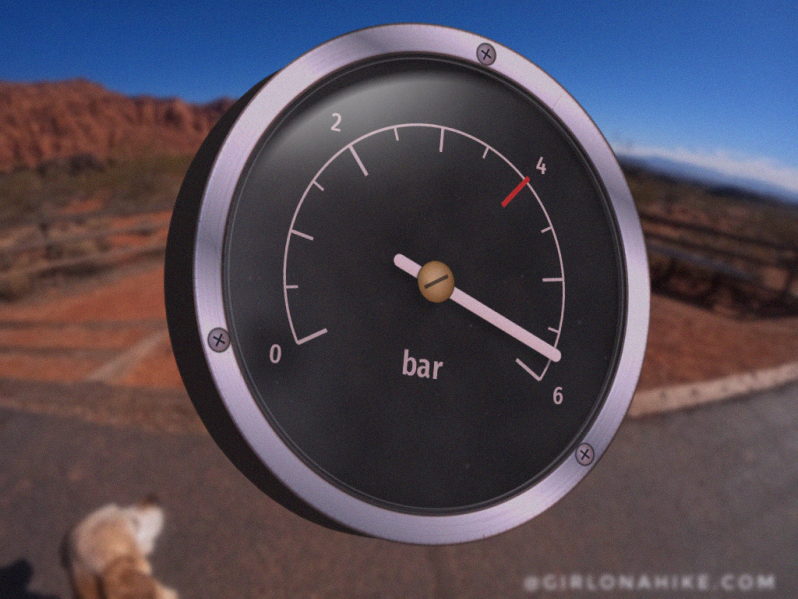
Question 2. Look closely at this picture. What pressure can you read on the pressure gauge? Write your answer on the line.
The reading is 5.75 bar
